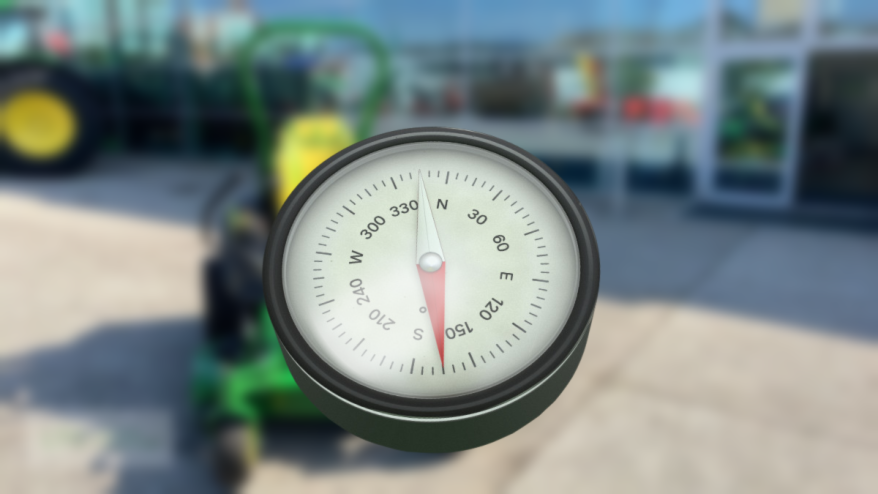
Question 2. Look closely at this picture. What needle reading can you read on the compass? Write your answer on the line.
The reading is 165 °
